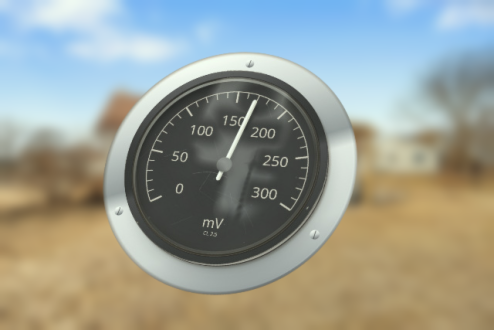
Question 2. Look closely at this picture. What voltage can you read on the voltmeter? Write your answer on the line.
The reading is 170 mV
